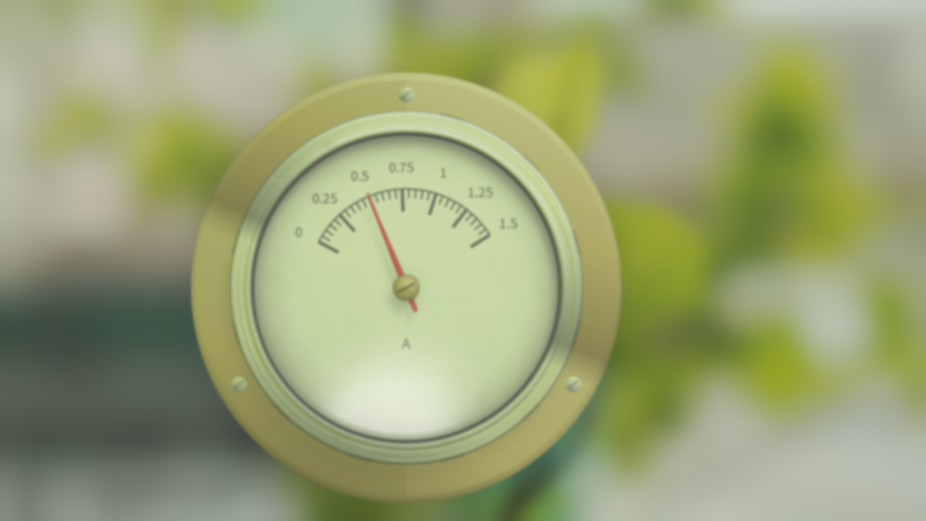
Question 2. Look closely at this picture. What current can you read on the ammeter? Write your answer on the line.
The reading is 0.5 A
